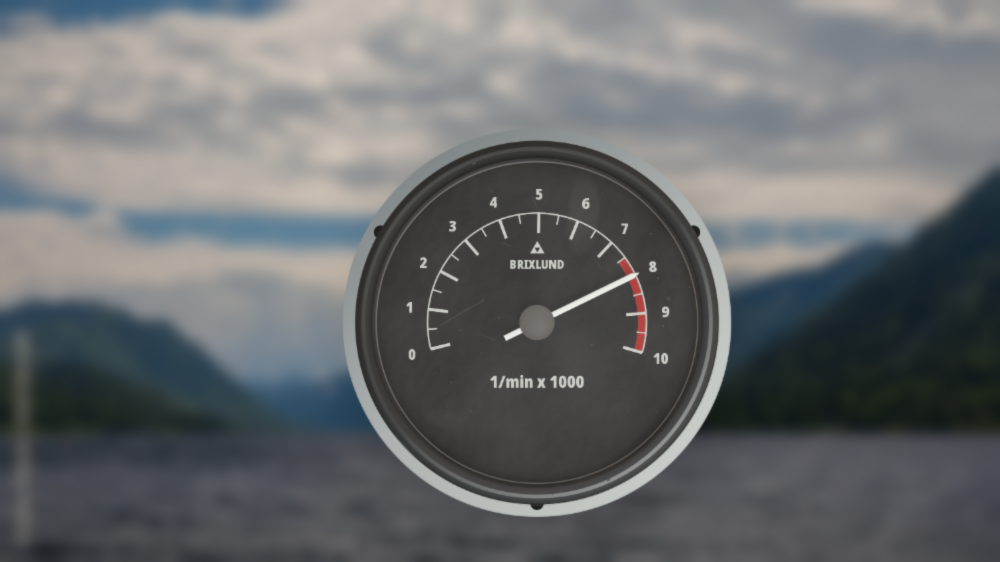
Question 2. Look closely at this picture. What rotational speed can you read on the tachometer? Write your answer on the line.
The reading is 8000 rpm
